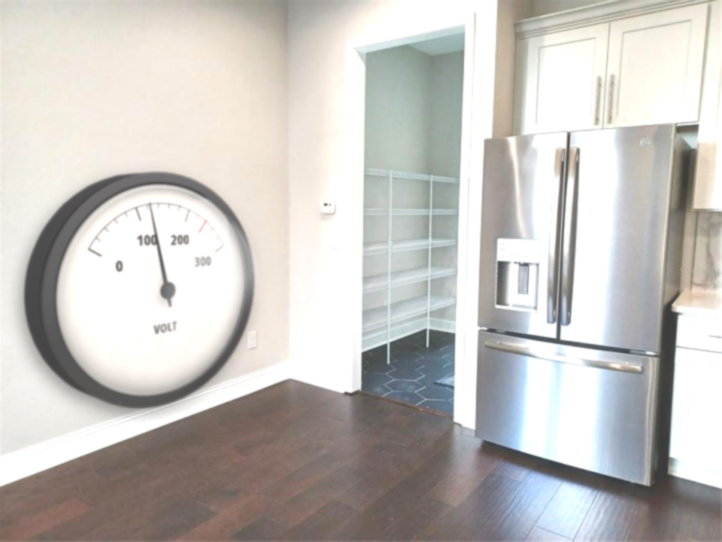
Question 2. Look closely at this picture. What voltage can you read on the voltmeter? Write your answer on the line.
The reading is 120 V
